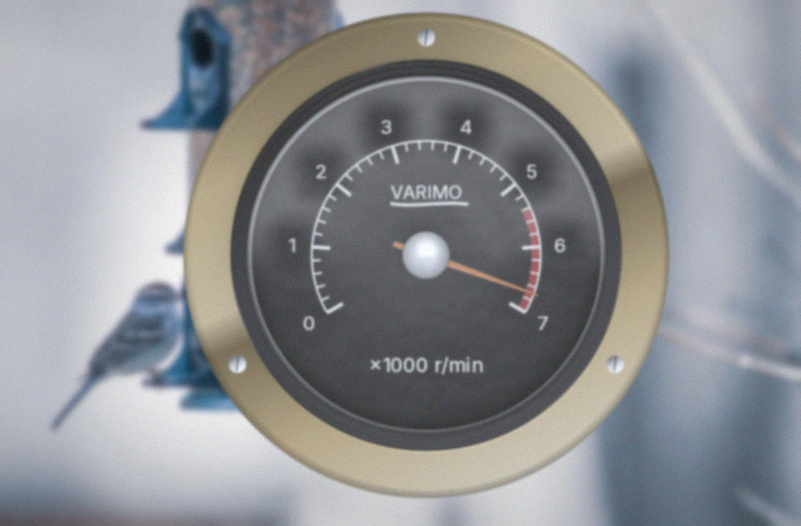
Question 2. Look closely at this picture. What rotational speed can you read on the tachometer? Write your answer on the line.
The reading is 6700 rpm
